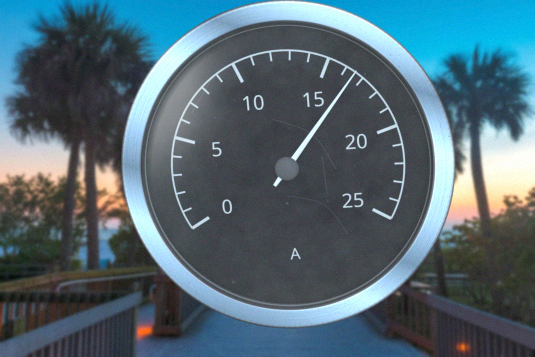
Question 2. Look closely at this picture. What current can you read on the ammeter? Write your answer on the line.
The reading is 16.5 A
